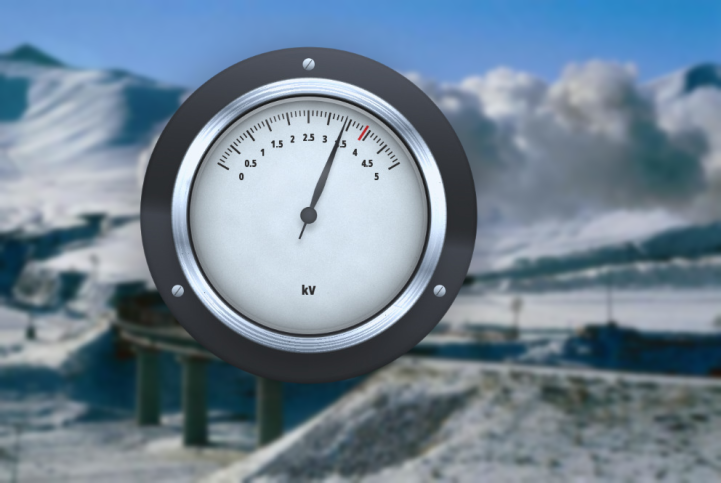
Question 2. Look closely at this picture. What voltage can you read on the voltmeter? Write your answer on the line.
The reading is 3.4 kV
